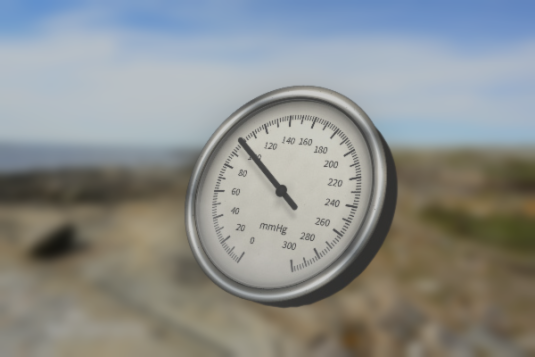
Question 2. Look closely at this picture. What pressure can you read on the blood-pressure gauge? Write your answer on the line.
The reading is 100 mmHg
